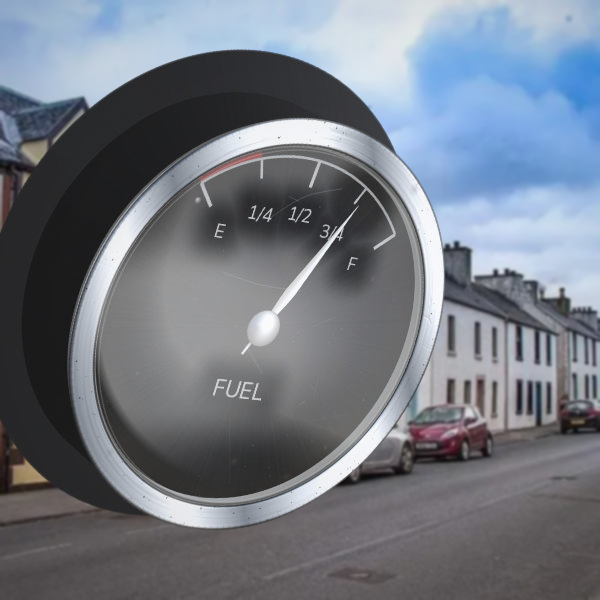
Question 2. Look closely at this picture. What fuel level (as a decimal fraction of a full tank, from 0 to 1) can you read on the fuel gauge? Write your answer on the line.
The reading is 0.75
